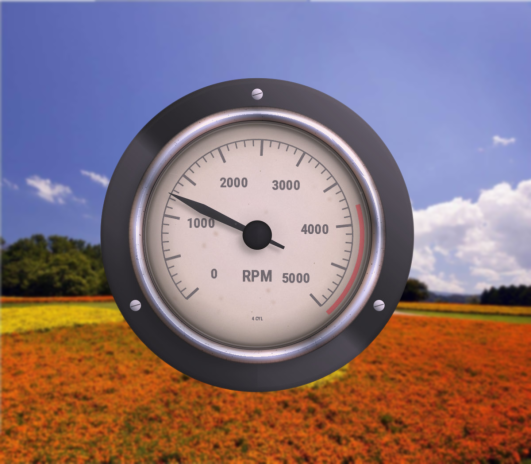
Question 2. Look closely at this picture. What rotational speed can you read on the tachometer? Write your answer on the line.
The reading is 1250 rpm
